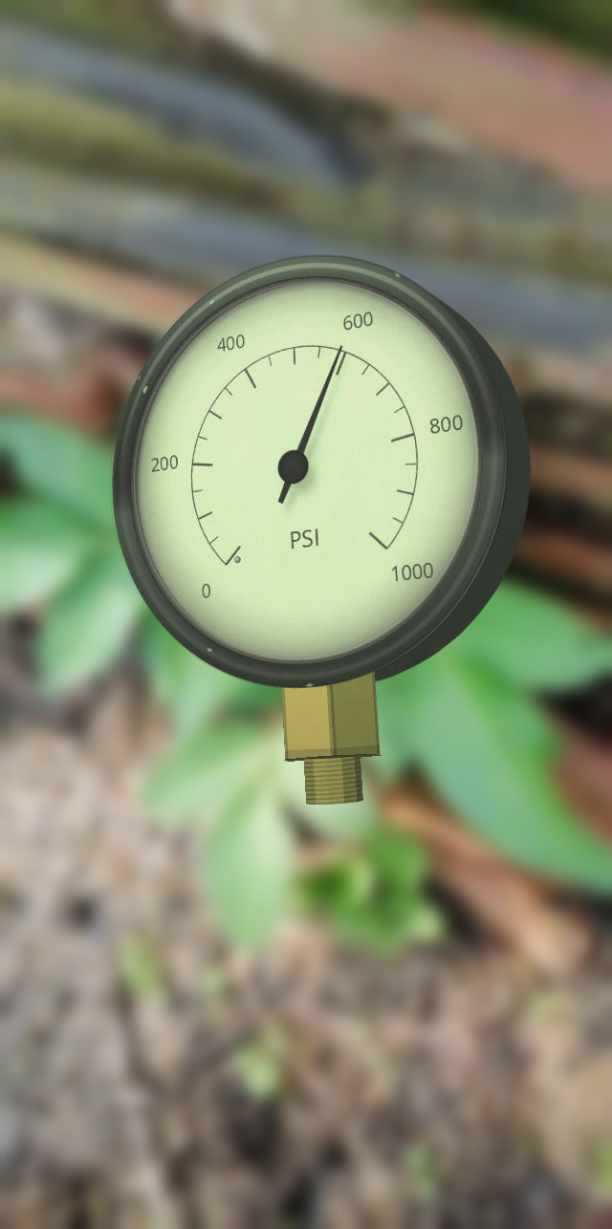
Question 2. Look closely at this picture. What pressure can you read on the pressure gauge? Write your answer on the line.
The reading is 600 psi
